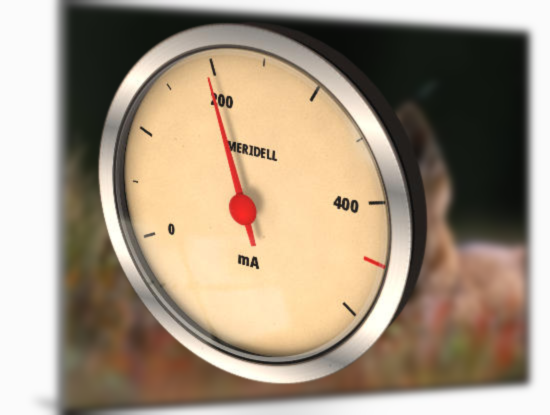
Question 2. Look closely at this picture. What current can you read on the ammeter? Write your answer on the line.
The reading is 200 mA
